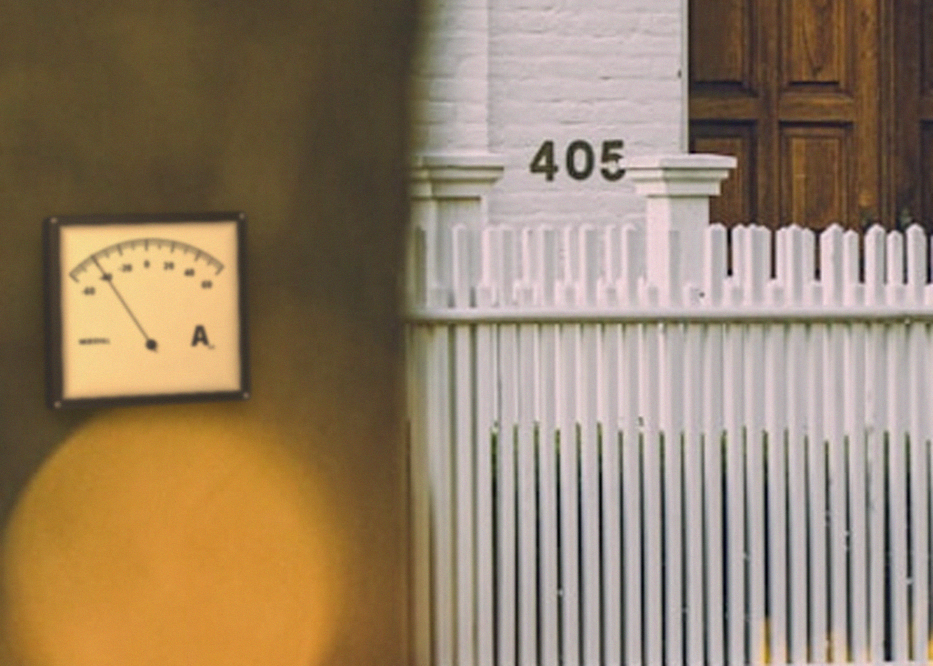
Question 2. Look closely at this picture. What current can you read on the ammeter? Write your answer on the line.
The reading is -40 A
